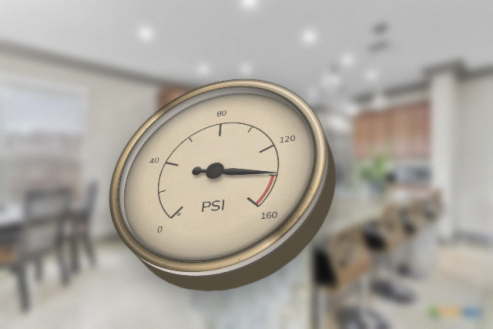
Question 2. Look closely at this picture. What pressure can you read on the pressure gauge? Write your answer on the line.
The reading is 140 psi
